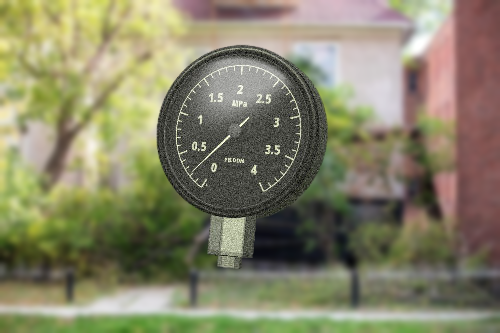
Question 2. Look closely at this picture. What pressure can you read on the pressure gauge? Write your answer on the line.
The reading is 0.2 MPa
